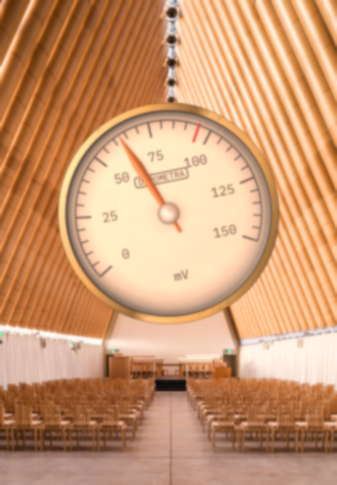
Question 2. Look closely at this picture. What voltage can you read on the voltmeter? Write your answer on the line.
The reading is 62.5 mV
